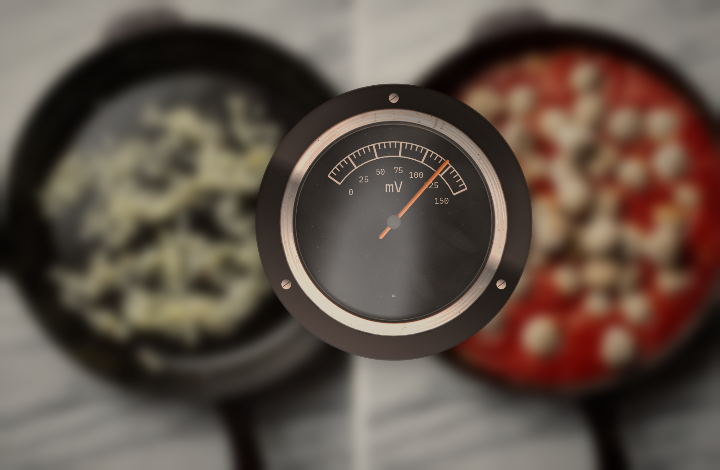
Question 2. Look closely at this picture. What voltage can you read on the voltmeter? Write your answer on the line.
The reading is 120 mV
